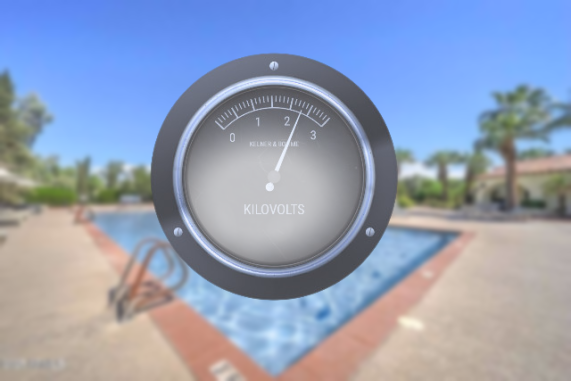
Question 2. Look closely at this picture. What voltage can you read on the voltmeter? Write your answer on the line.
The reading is 2.3 kV
